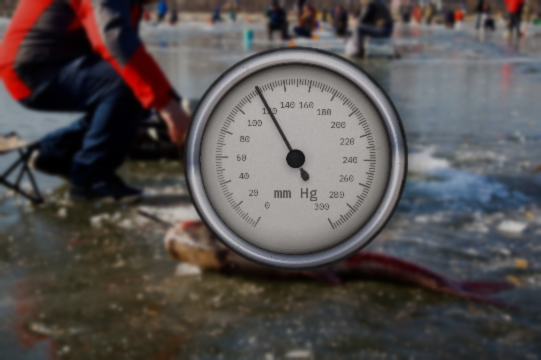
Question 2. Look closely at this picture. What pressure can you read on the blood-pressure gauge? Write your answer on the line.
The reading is 120 mmHg
